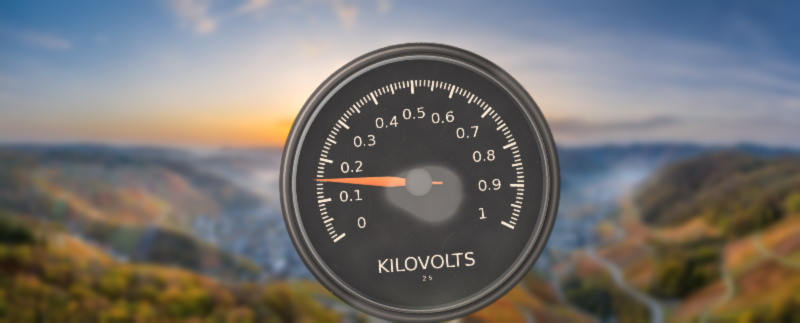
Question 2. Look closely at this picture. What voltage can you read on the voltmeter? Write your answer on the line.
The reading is 0.15 kV
